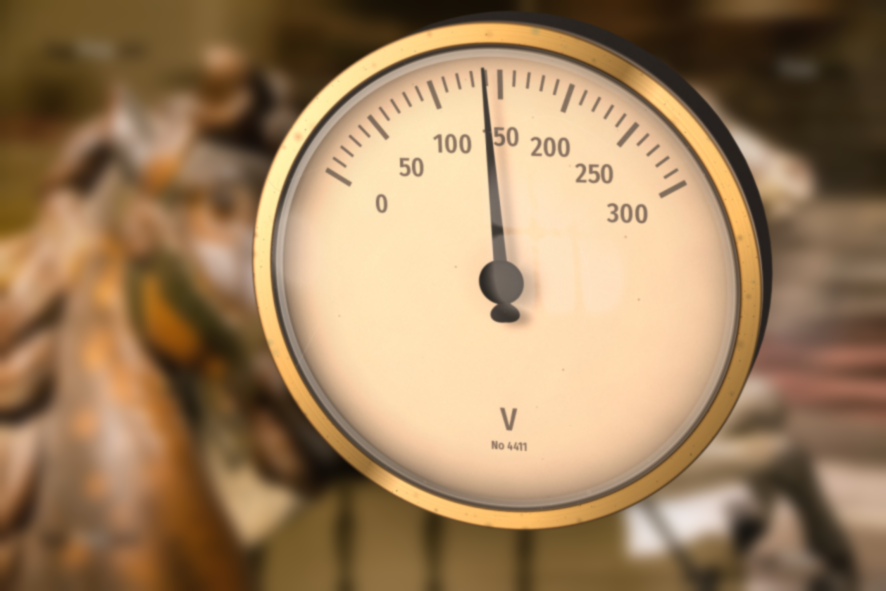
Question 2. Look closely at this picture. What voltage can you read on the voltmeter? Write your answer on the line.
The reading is 140 V
